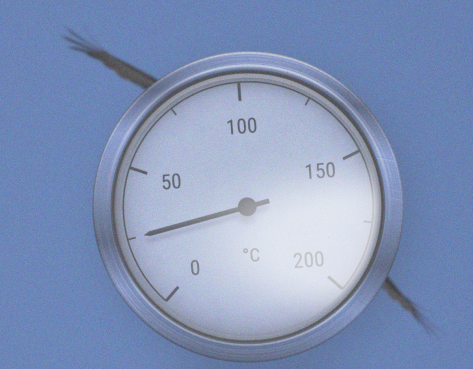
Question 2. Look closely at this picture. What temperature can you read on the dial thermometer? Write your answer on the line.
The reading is 25 °C
